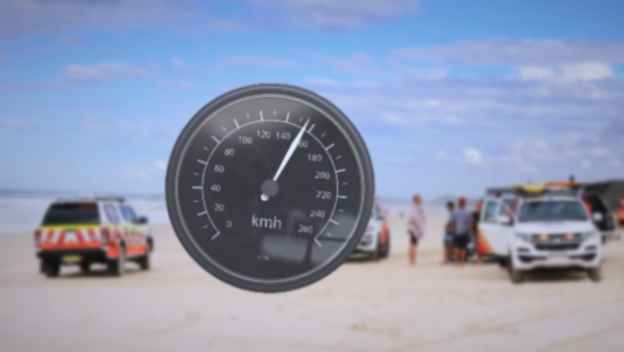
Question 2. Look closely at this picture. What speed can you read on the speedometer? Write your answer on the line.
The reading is 155 km/h
